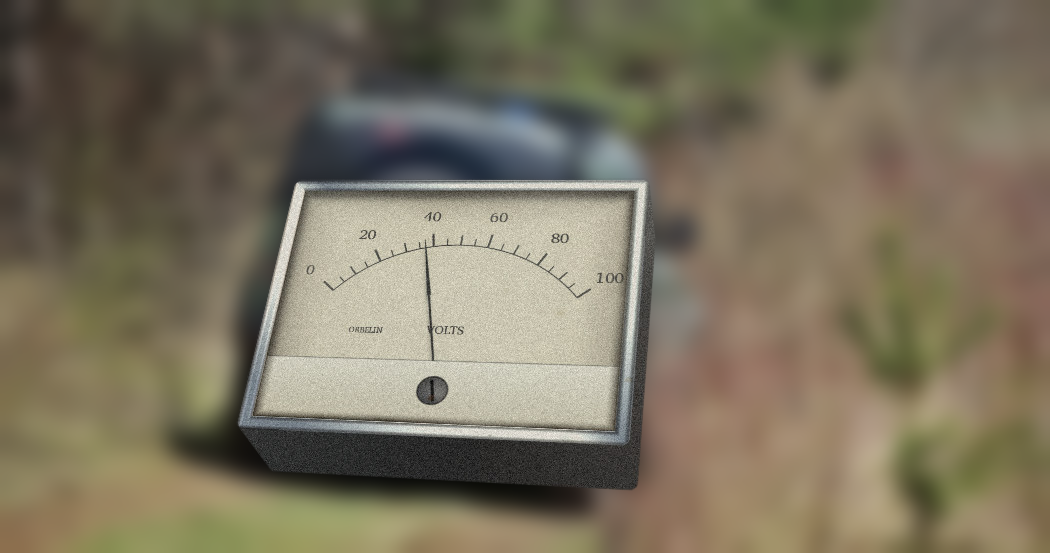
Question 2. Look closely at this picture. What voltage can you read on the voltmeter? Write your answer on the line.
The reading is 37.5 V
